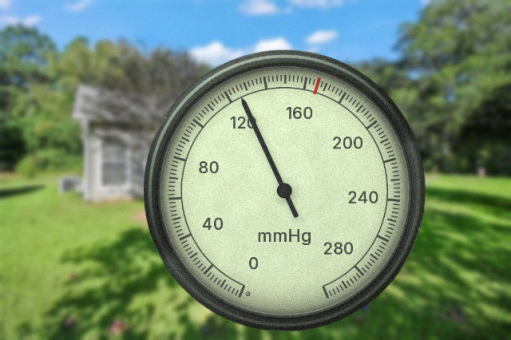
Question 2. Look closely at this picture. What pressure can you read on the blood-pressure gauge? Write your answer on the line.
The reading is 126 mmHg
